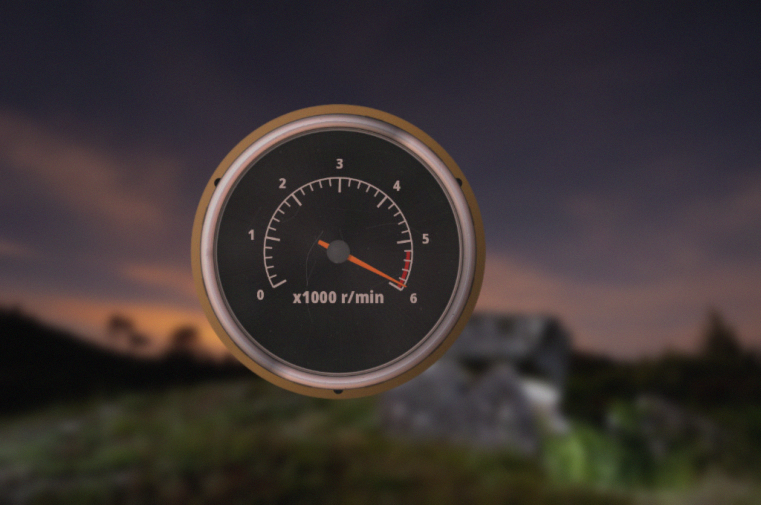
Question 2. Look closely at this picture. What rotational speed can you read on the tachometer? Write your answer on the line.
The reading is 5900 rpm
